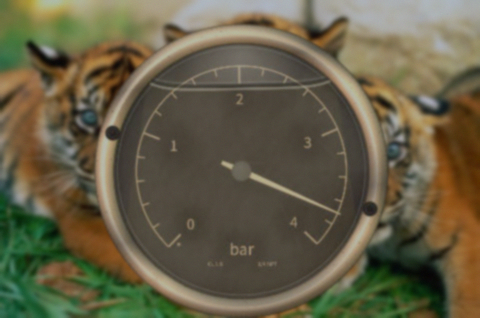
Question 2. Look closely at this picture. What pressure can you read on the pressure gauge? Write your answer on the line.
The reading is 3.7 bar
